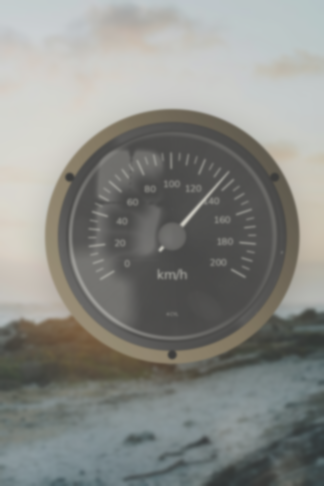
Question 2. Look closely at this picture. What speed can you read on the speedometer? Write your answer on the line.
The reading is 135 km/h
